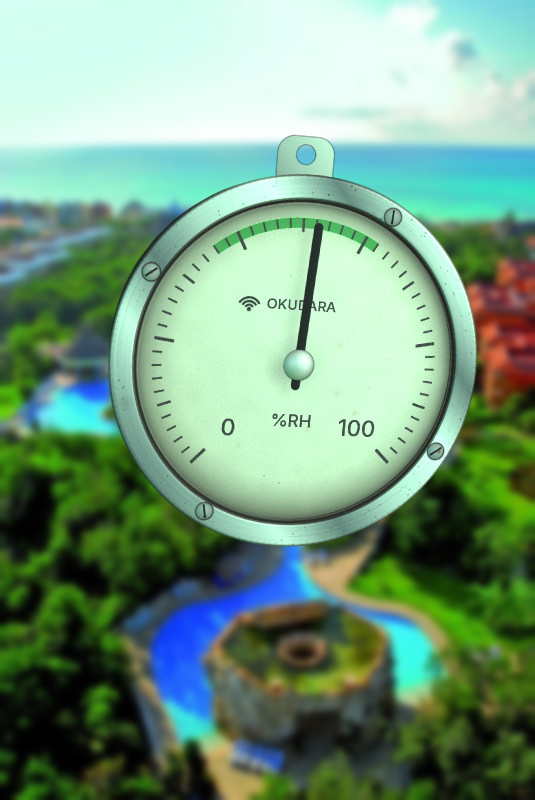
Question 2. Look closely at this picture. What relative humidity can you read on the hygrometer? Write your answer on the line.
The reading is 52 %
